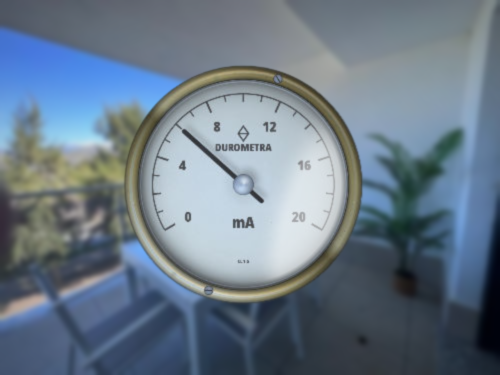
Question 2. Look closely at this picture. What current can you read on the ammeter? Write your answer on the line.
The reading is 6 mA
